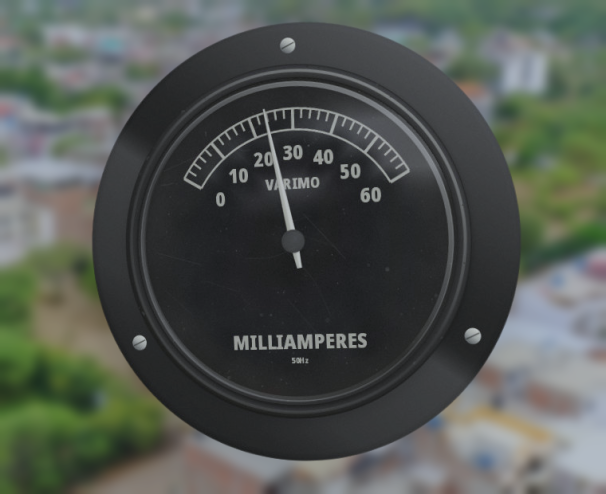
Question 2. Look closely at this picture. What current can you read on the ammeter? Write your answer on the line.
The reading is 24 mA
